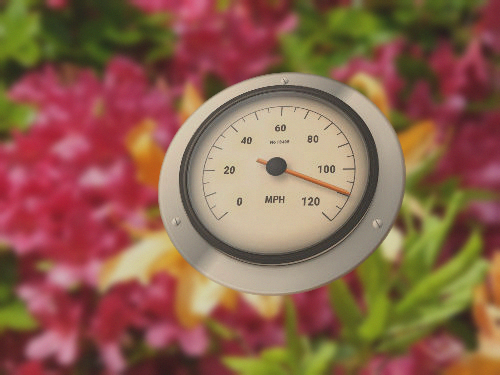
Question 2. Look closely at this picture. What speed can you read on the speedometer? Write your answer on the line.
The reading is 110 mph
